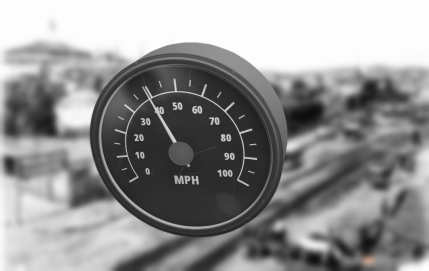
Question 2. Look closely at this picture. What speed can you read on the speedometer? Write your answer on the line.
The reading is 40 mph
